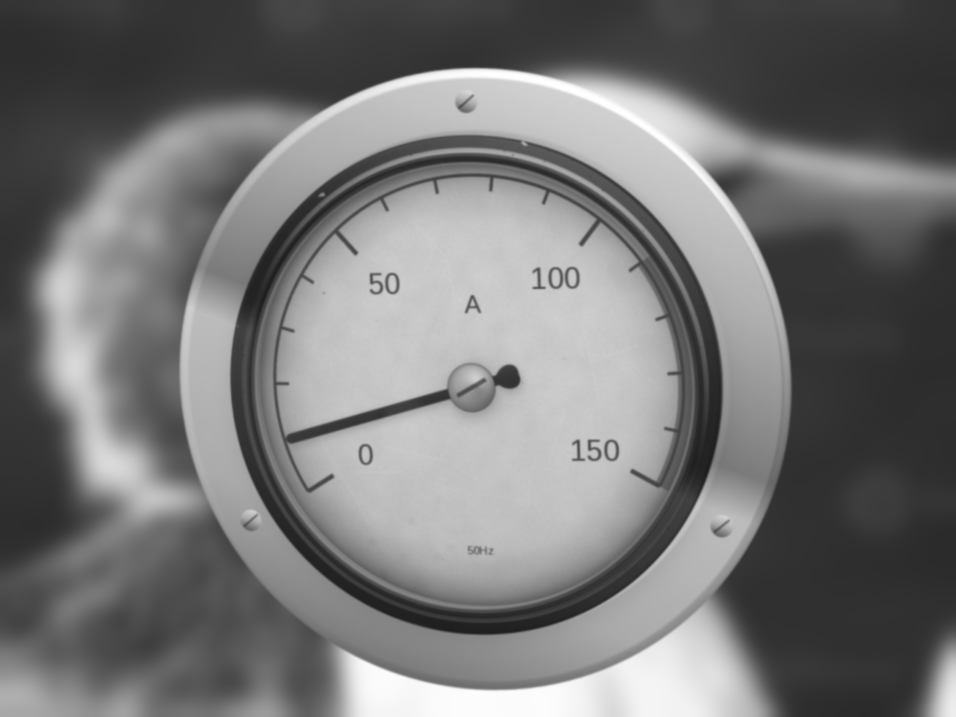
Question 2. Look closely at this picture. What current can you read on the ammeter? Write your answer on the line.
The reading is 10 A
